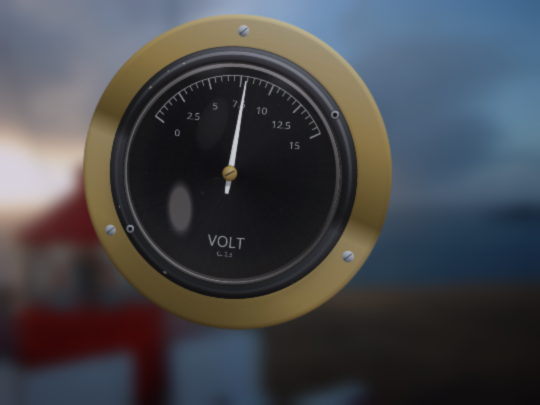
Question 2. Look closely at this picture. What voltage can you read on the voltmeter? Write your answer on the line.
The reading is 8 V
